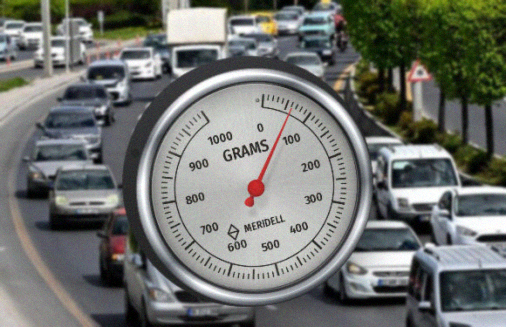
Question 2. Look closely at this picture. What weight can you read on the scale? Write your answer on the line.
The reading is 60 g
